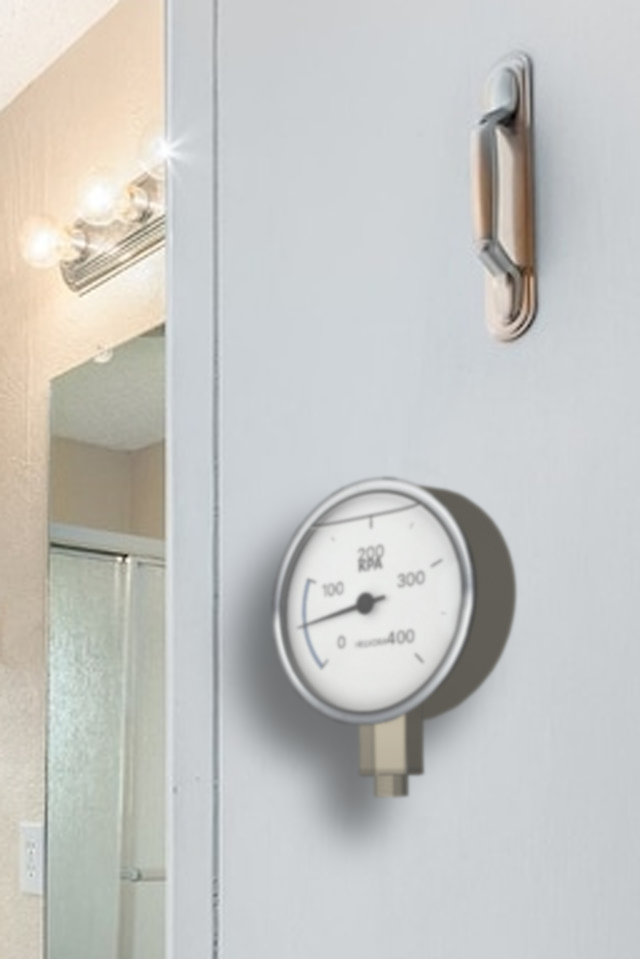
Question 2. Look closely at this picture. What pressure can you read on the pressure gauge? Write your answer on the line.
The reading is 50 kPa
